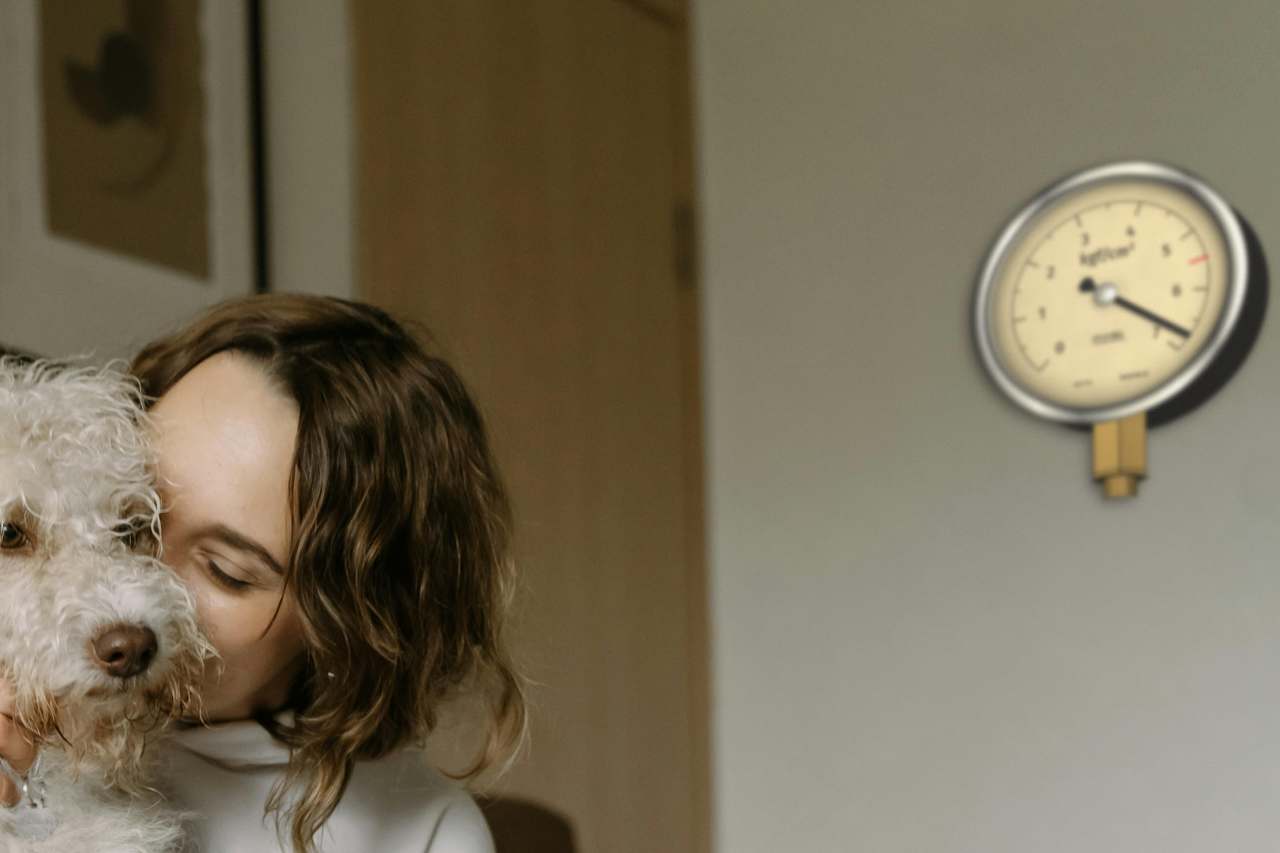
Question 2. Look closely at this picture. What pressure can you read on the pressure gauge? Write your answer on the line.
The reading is 6.75 kg/cm²
